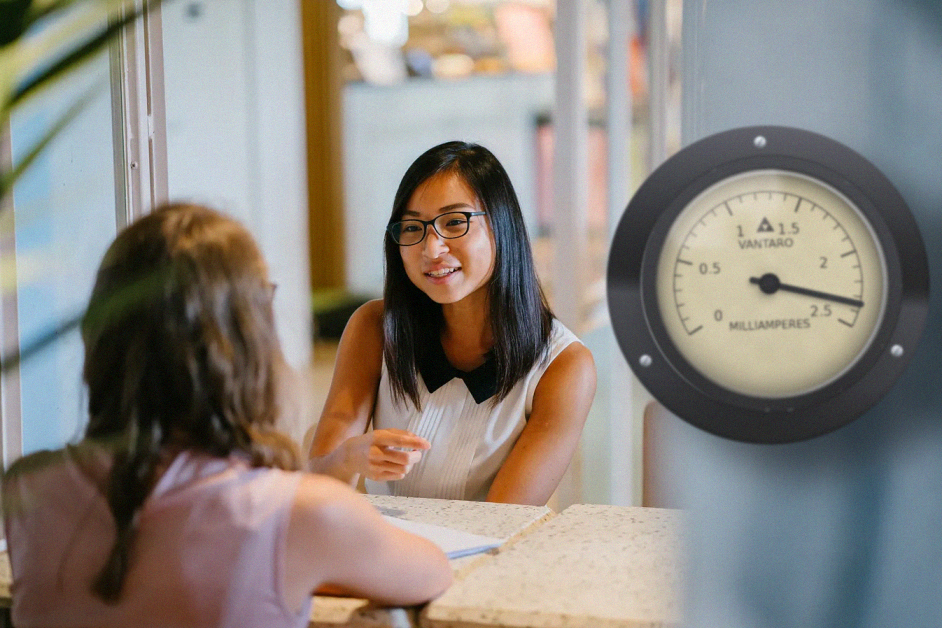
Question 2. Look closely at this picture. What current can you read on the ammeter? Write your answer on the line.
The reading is 2.35 mA
